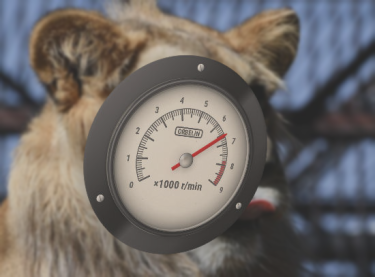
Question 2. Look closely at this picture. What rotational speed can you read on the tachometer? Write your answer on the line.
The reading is 6500 rpm
